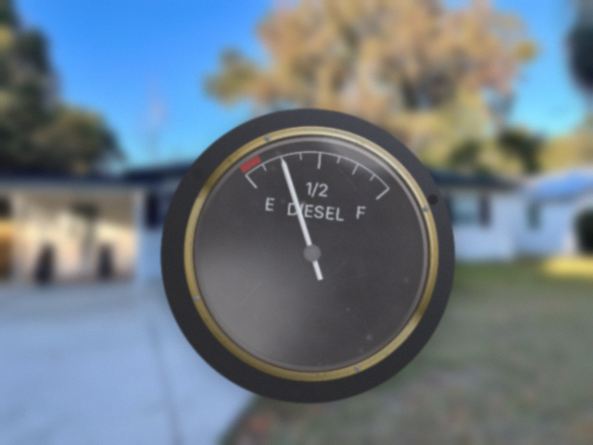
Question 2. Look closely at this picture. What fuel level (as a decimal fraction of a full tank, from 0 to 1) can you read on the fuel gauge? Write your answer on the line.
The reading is 0.25
